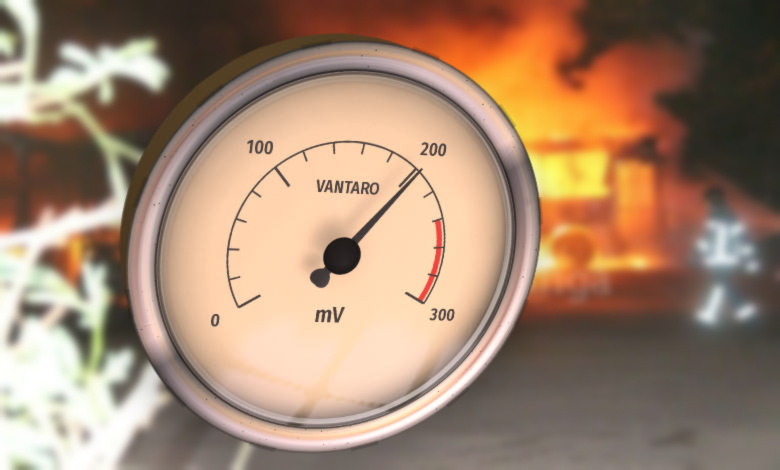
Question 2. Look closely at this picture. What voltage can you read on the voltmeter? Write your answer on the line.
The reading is 200 mV
